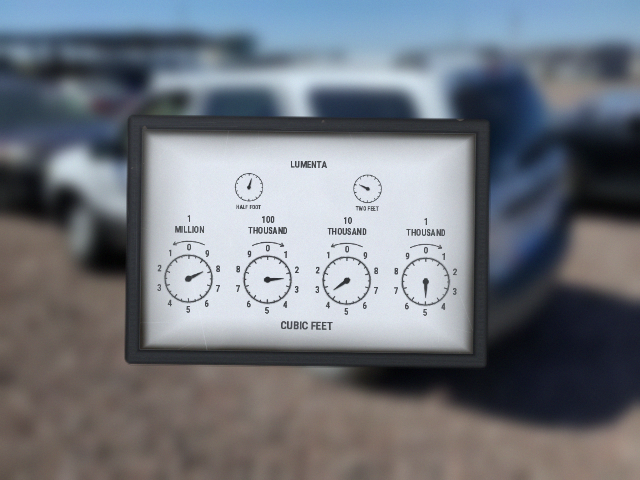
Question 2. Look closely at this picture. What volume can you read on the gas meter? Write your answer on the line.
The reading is 823500 ft³
